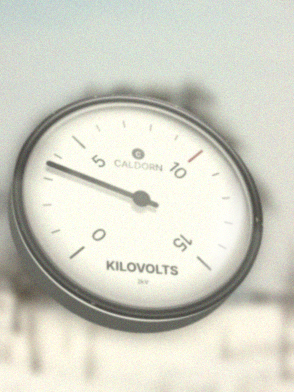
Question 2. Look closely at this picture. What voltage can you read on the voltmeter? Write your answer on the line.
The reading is 3.5 kV
